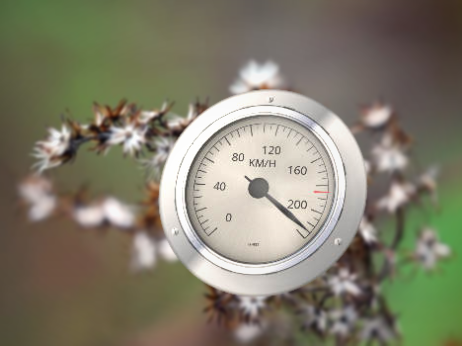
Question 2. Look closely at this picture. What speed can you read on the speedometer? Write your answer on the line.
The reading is 215 km/h
